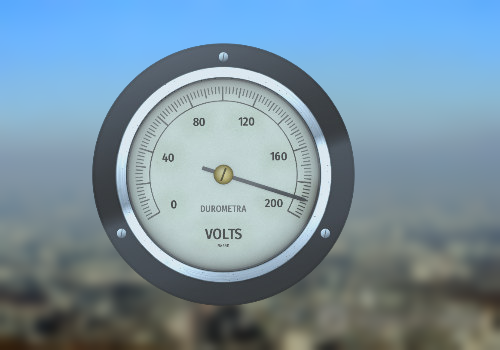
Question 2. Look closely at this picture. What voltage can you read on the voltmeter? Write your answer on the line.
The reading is 190 V
